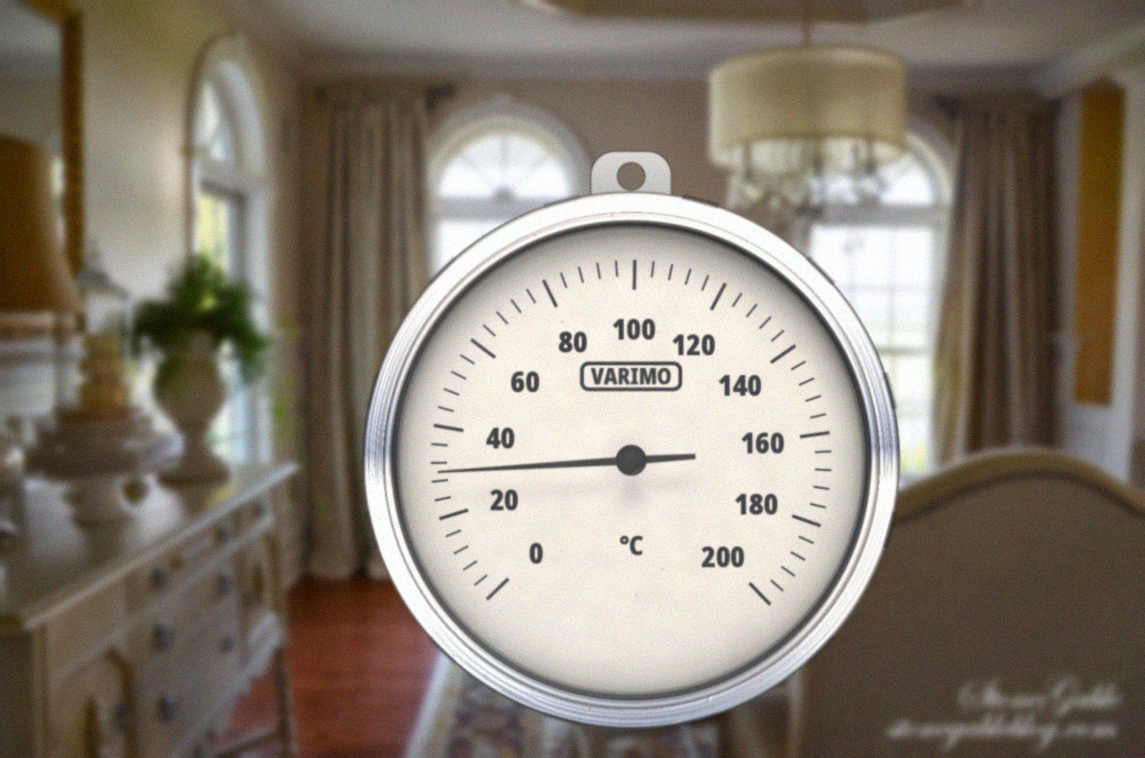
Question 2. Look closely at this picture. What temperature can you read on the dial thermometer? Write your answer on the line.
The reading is 30 °C
